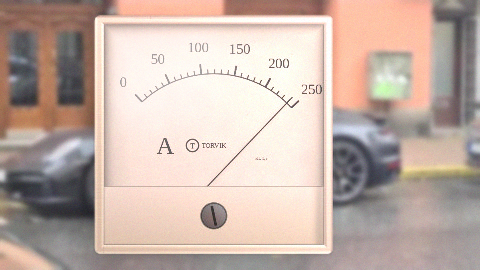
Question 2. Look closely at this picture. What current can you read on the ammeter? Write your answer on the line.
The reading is 240 A
